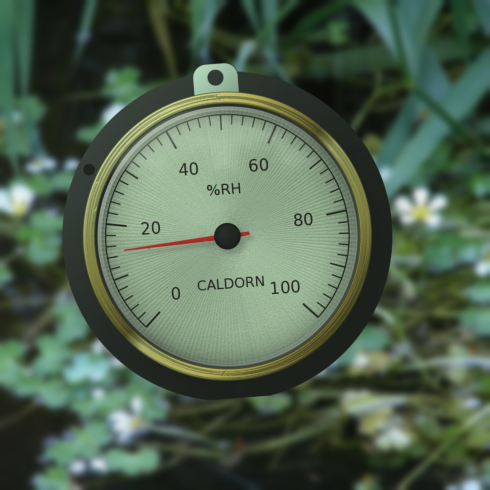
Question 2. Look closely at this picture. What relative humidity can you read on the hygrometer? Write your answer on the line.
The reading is 15 %
